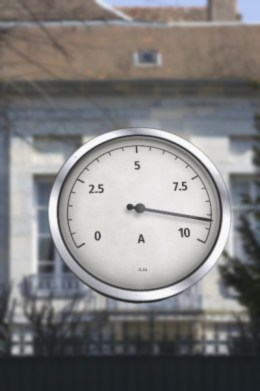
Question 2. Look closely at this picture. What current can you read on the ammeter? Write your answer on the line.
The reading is 9.25 A
